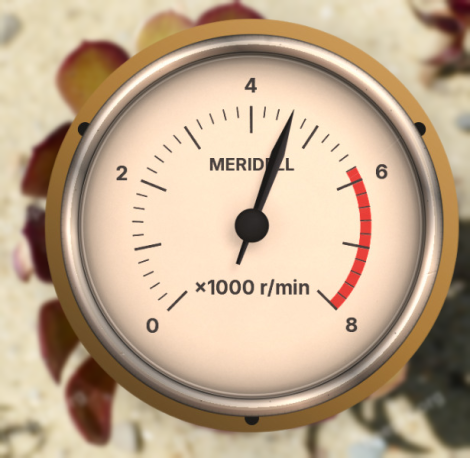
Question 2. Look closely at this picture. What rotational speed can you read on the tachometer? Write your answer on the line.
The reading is 4600 rpm
